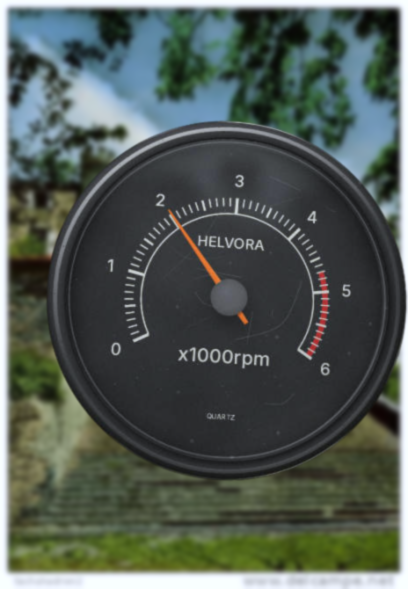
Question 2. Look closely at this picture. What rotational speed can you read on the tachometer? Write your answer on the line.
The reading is 2000 rpm
